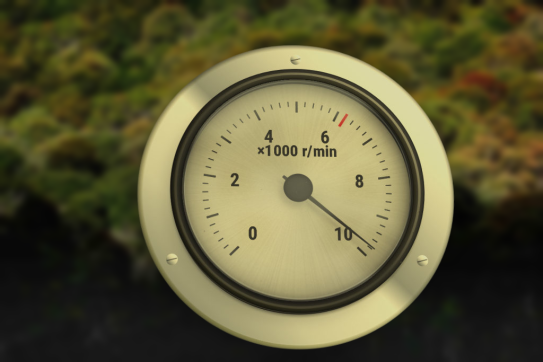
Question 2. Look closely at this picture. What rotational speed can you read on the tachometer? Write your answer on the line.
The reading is 9800 rpm
